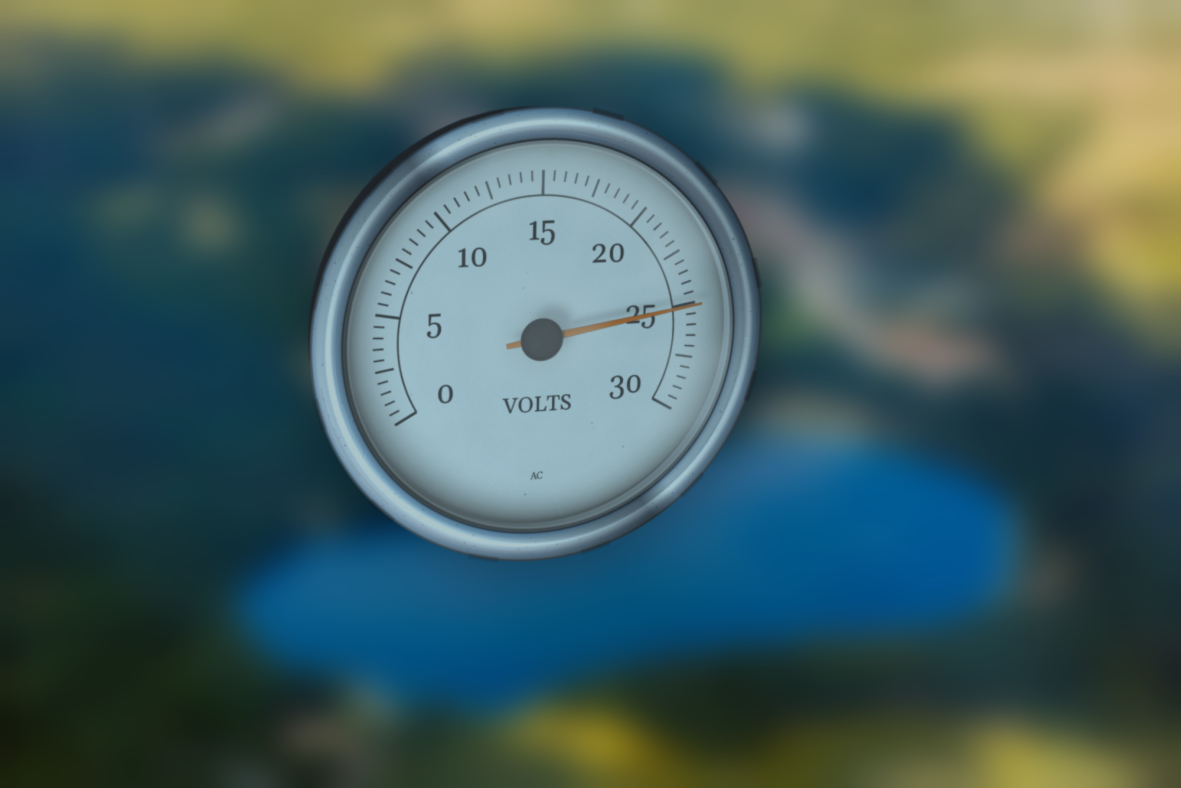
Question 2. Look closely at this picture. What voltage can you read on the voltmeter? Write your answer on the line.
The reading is 25 V
